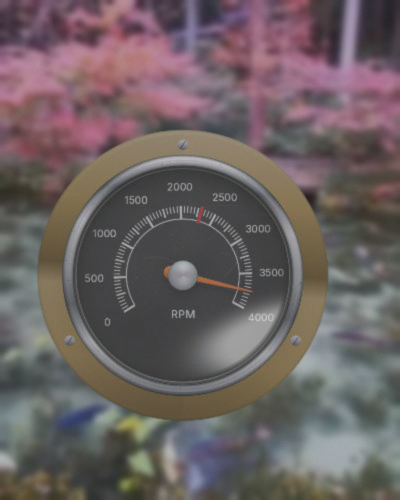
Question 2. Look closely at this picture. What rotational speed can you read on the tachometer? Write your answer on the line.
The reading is 3750 rpm
